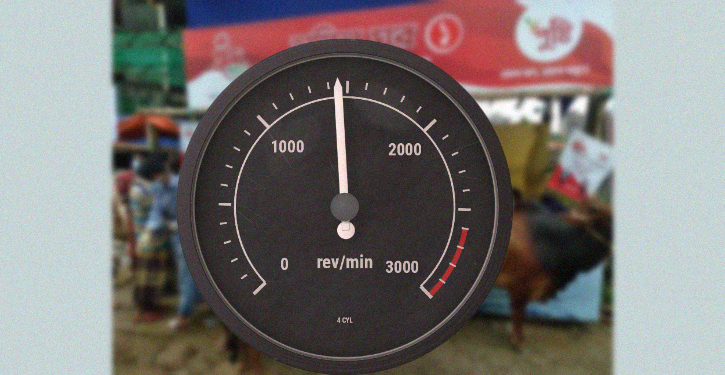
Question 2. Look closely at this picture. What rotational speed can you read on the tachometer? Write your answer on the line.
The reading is 1450 rpm
